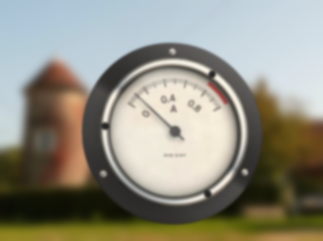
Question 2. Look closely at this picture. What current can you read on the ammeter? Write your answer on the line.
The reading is 0.1 A
